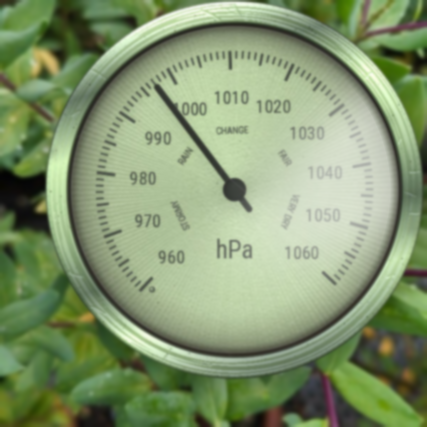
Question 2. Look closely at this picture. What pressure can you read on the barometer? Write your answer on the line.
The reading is 997 hPa
